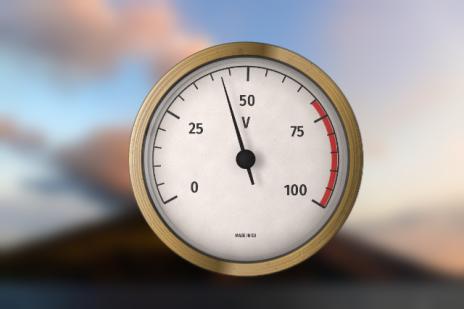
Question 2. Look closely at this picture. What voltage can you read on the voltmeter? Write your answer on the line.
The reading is 42.5 V
